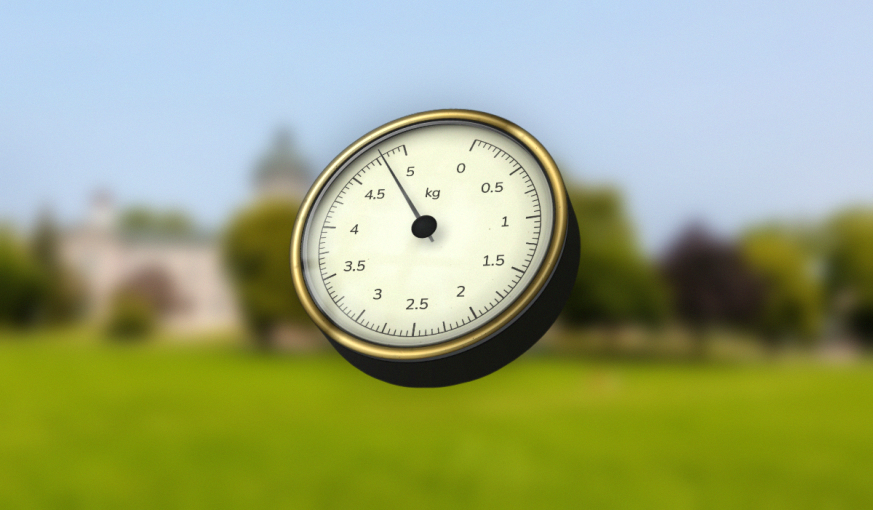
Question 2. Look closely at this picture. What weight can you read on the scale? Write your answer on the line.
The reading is 4.8 kg
